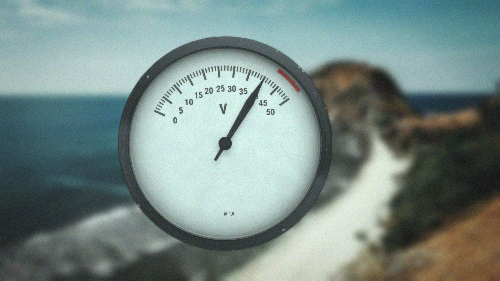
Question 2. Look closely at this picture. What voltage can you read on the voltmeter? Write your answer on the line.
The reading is 40 V
